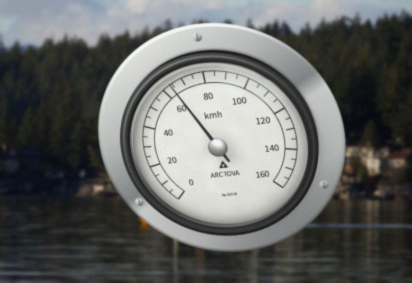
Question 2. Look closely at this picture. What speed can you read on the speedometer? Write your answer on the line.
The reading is 65 km/h
